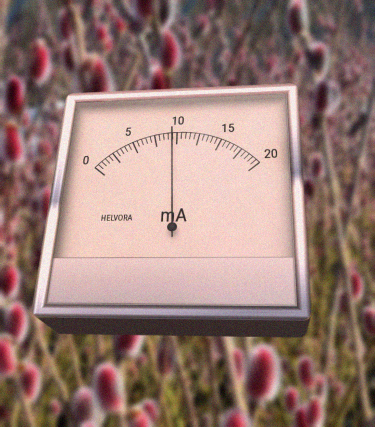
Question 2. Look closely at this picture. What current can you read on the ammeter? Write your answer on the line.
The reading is 9.5 mA
